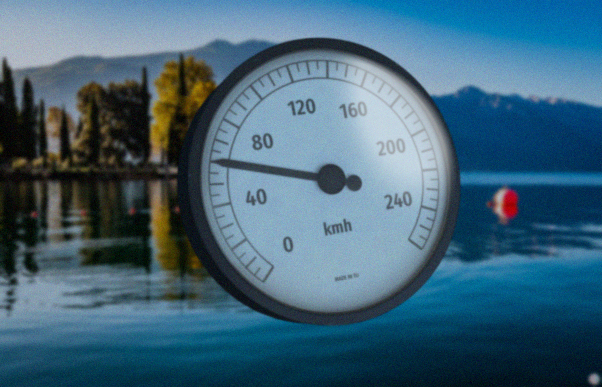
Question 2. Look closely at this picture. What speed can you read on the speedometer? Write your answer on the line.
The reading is 60 km/h
